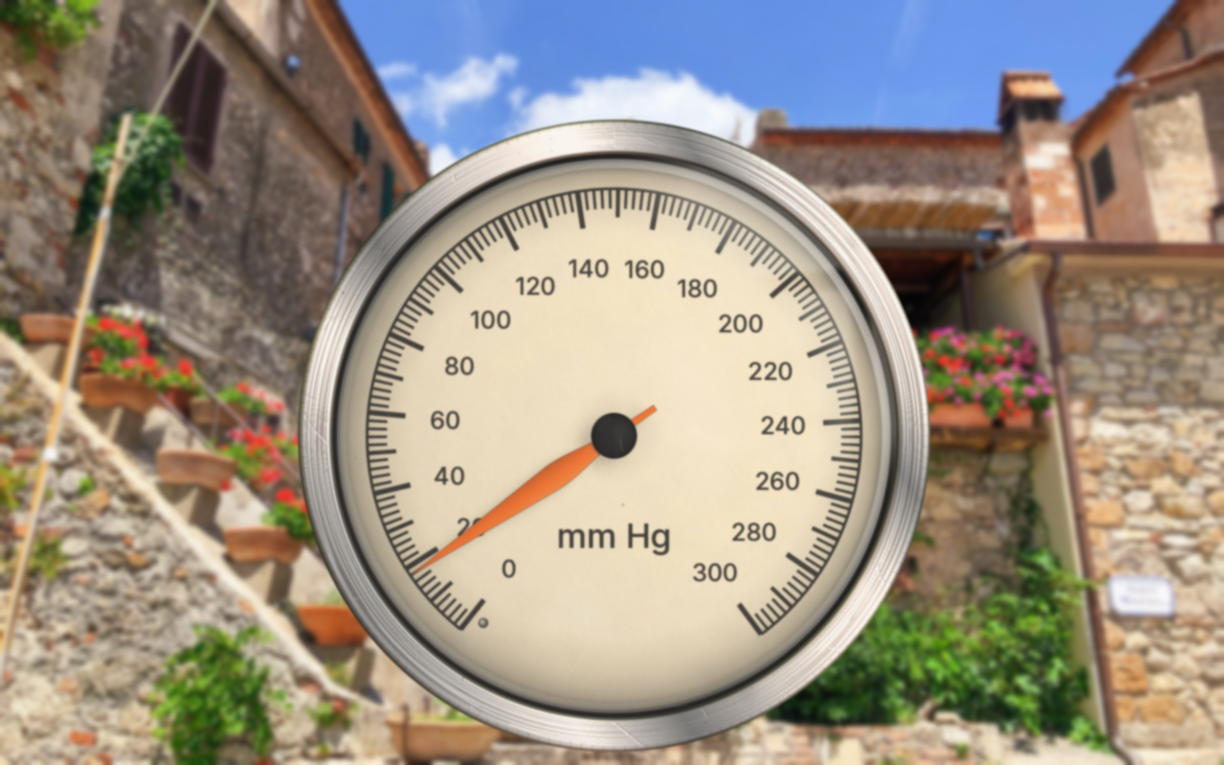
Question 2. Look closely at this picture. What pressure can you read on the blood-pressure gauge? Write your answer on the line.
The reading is 18 mmHg
